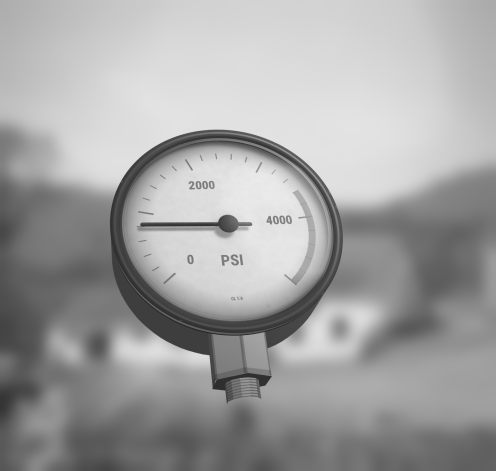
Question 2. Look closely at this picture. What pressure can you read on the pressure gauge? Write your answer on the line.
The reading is 800 psi
